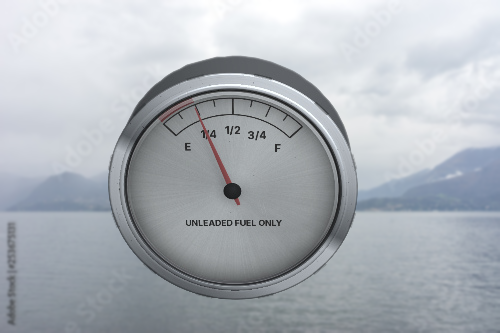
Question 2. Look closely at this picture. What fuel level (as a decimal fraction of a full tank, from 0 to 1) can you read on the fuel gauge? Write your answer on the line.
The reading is 0.25
